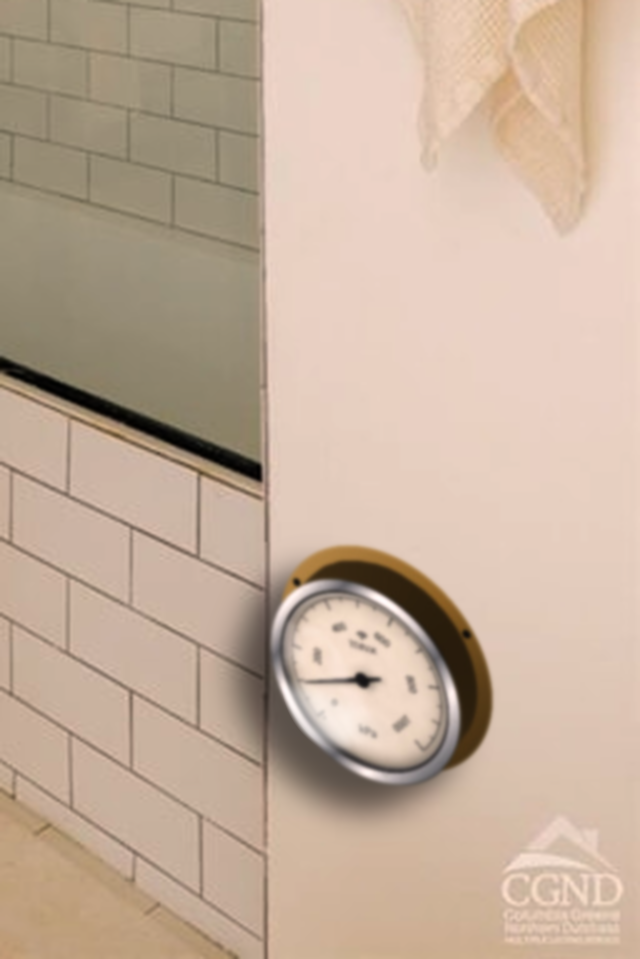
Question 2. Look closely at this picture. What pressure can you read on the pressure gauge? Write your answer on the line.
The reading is 100 kPa
